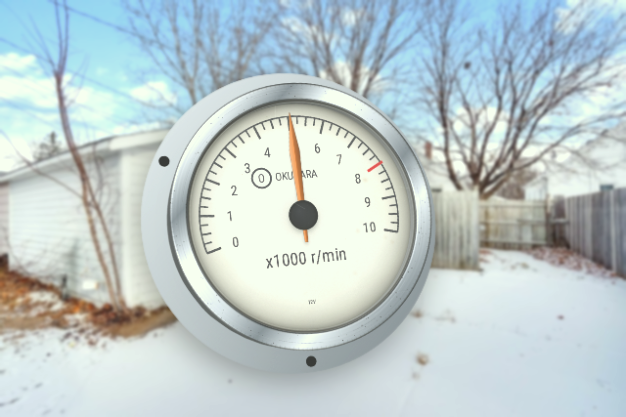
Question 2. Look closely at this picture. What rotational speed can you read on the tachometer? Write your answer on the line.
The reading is 5000 rpm
